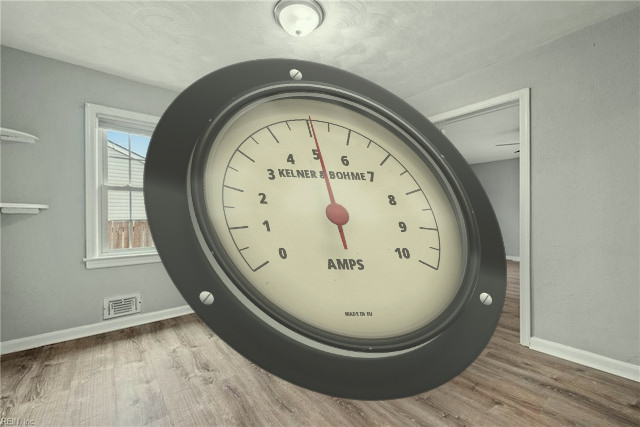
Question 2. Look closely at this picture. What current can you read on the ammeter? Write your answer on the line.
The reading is 5 A
